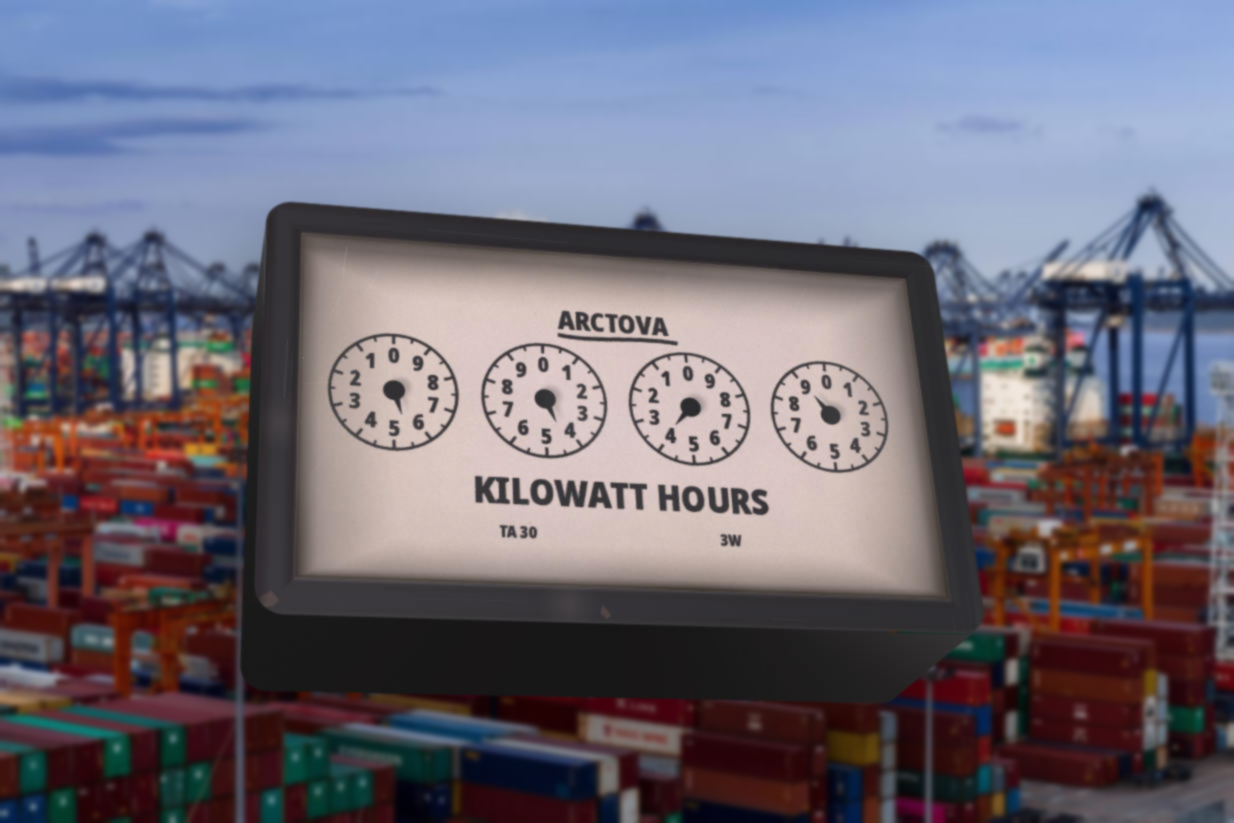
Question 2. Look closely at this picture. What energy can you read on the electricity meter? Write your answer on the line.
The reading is 5439 kWh
